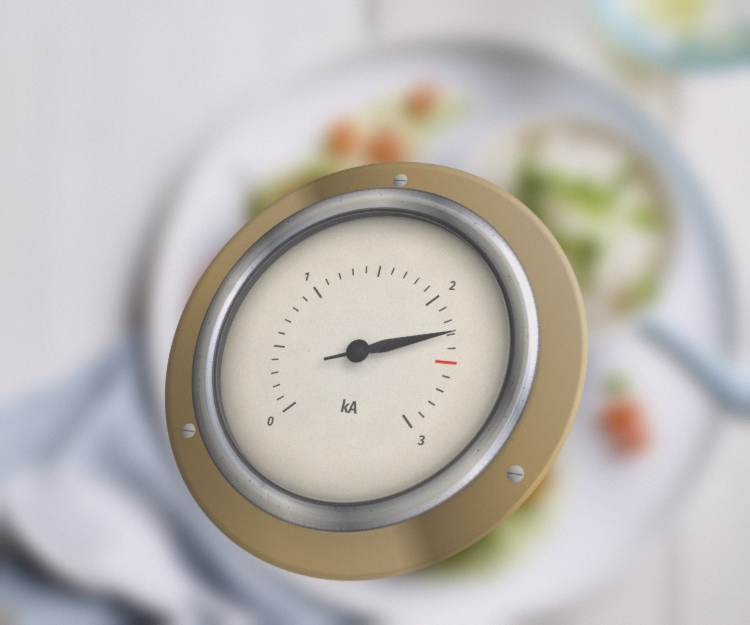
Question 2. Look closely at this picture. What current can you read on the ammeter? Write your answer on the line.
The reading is 2.3 kA
